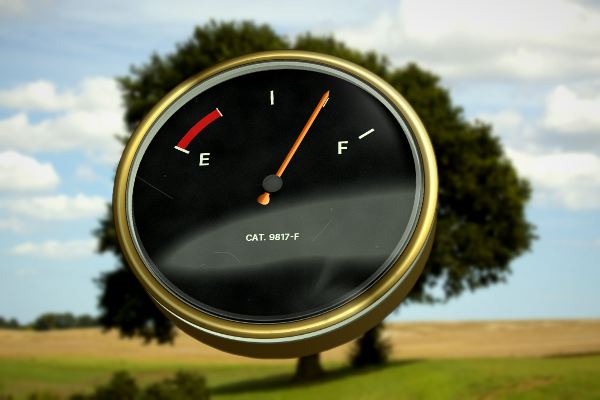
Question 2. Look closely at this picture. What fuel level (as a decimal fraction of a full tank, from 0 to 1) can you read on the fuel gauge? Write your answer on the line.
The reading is 0.75
